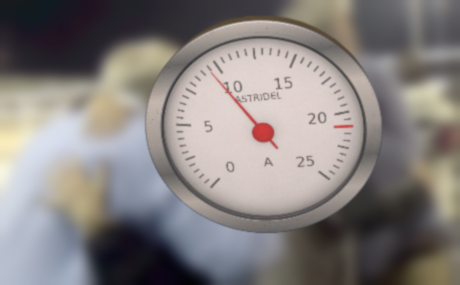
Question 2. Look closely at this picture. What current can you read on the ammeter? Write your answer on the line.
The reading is 9.5 A
